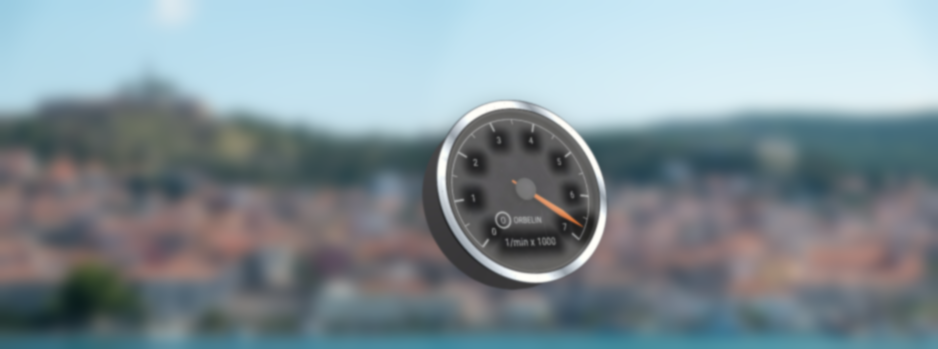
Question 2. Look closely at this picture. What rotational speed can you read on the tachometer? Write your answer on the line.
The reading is 6750 rpm
